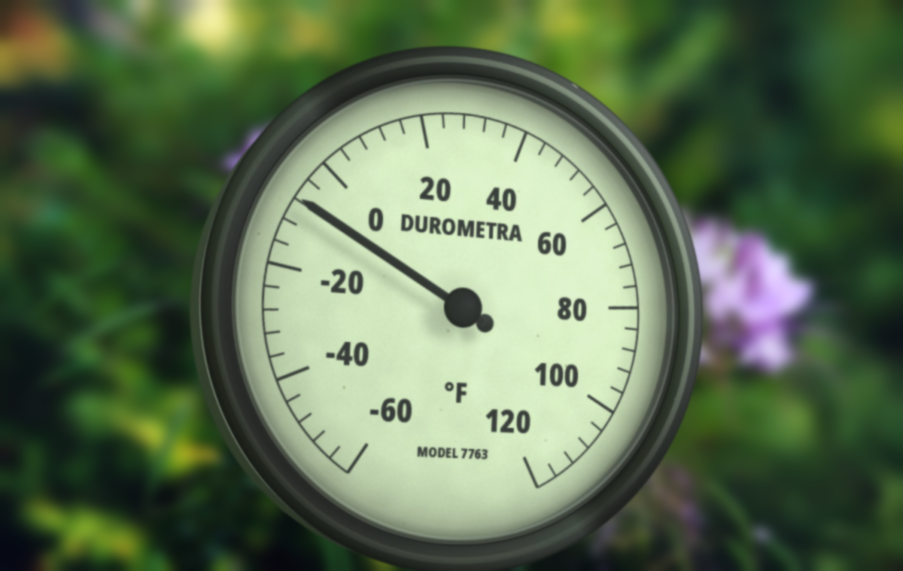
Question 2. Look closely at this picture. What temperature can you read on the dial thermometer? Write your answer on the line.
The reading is -8 °F
